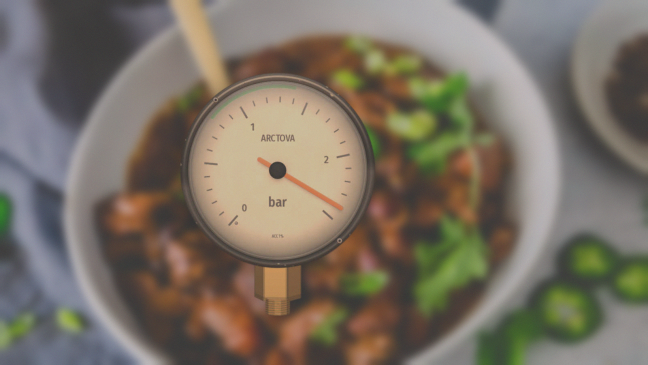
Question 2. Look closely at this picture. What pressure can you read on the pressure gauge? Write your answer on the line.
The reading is 2.4 bar
